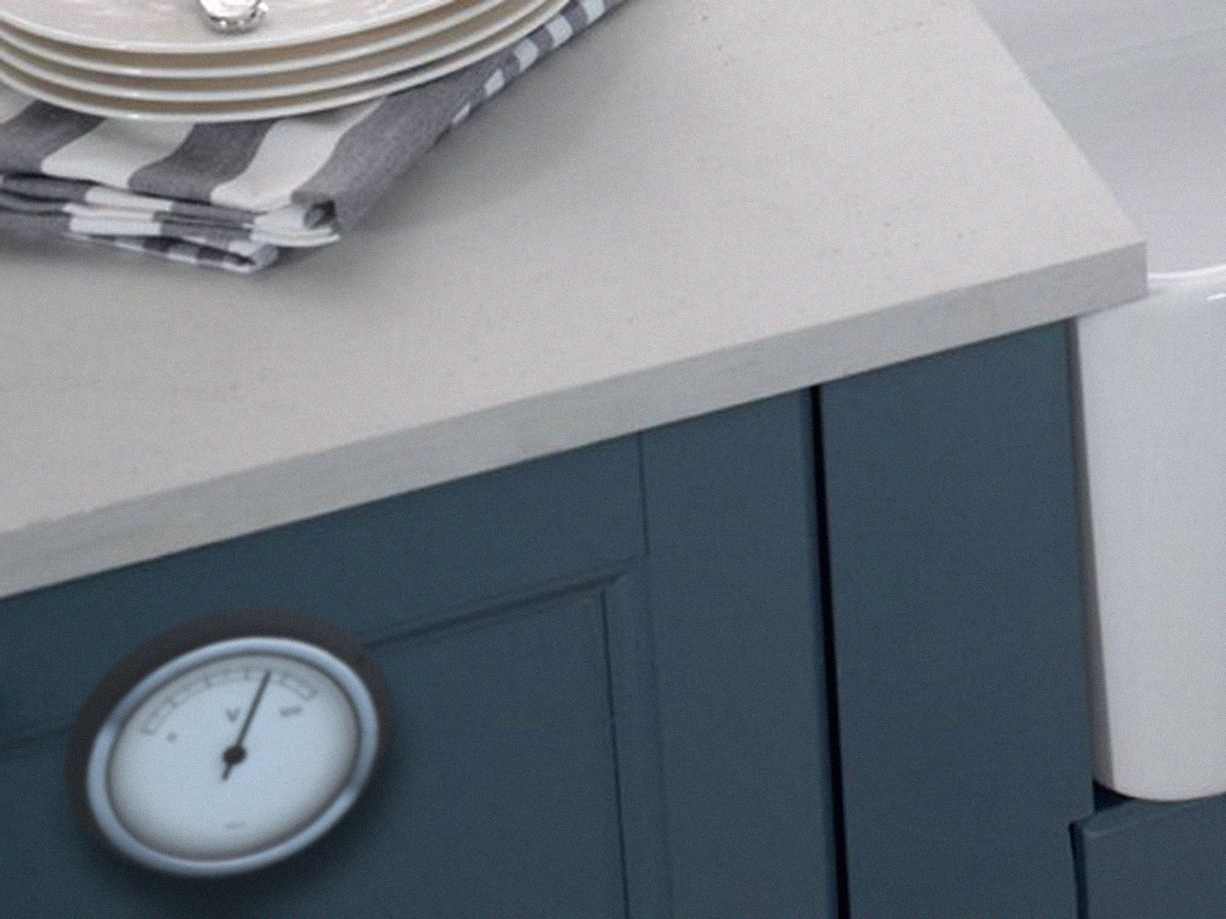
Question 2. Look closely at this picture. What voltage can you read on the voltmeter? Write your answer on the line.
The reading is 70 V
